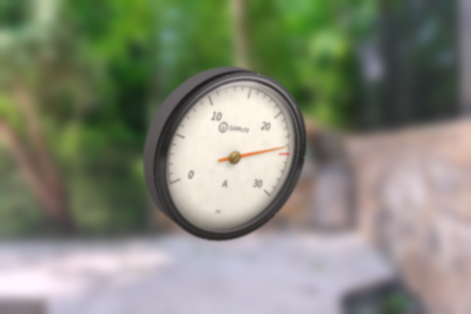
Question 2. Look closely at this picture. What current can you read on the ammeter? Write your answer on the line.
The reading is 24 A
